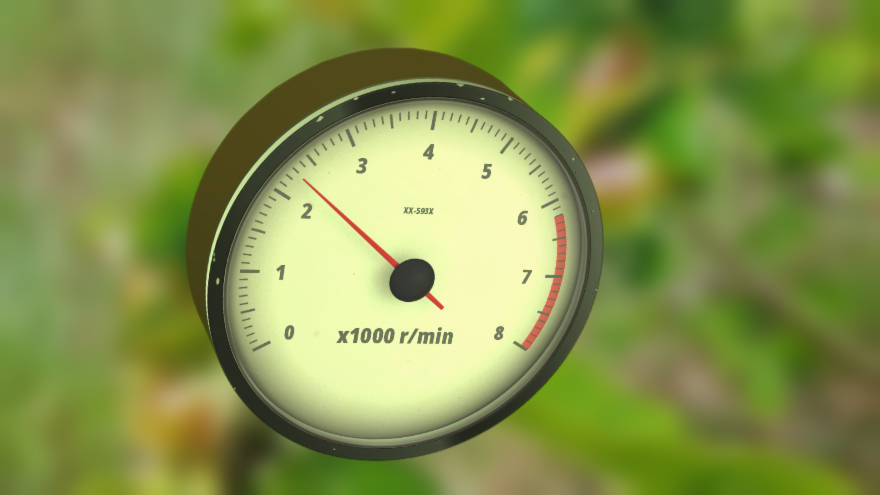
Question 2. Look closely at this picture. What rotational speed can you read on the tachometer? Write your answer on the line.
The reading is 2300 rpm
